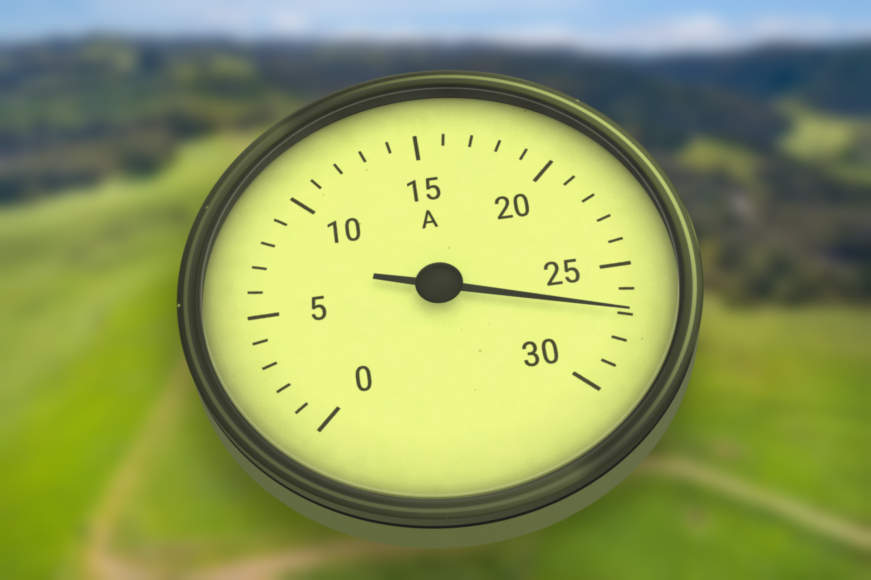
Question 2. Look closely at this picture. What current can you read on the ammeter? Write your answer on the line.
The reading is 27 A
